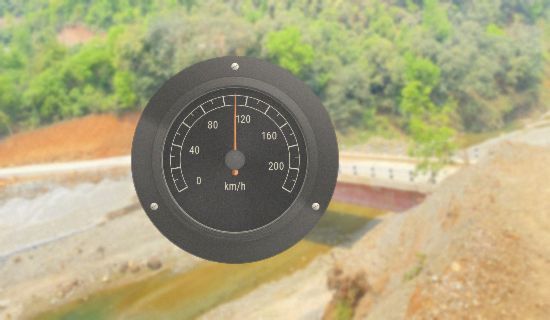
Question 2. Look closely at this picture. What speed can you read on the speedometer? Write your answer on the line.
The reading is 110 km/h
